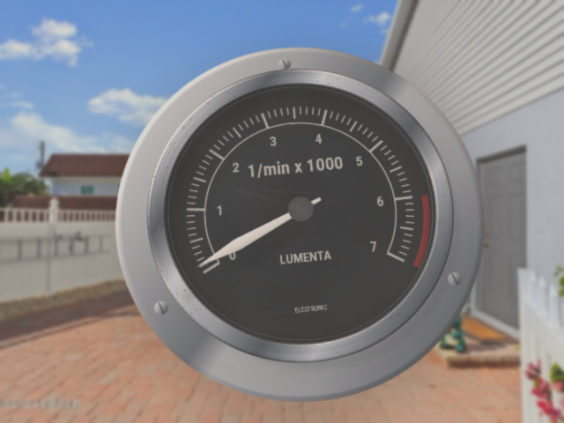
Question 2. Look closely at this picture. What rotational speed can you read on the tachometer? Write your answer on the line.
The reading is 100 rpm
